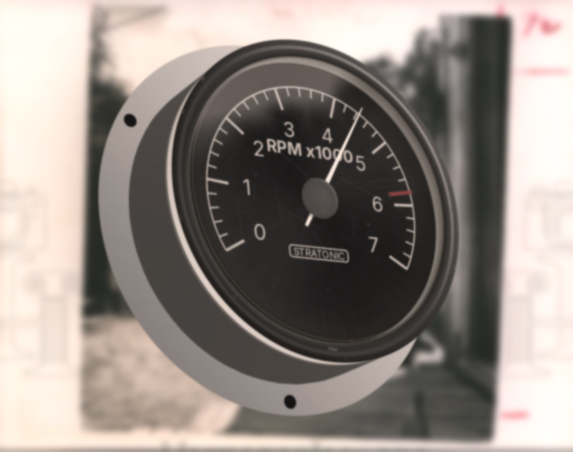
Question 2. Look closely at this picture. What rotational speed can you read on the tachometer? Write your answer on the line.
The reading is 4400 rpm
